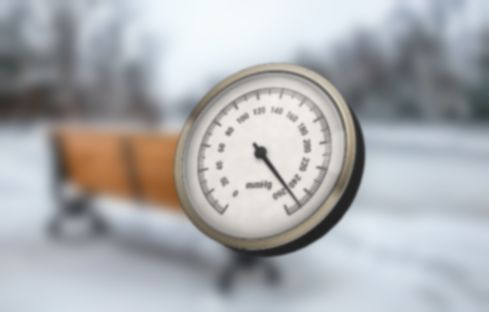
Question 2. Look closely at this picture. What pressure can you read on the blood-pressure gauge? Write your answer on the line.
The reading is 250 mmHg
